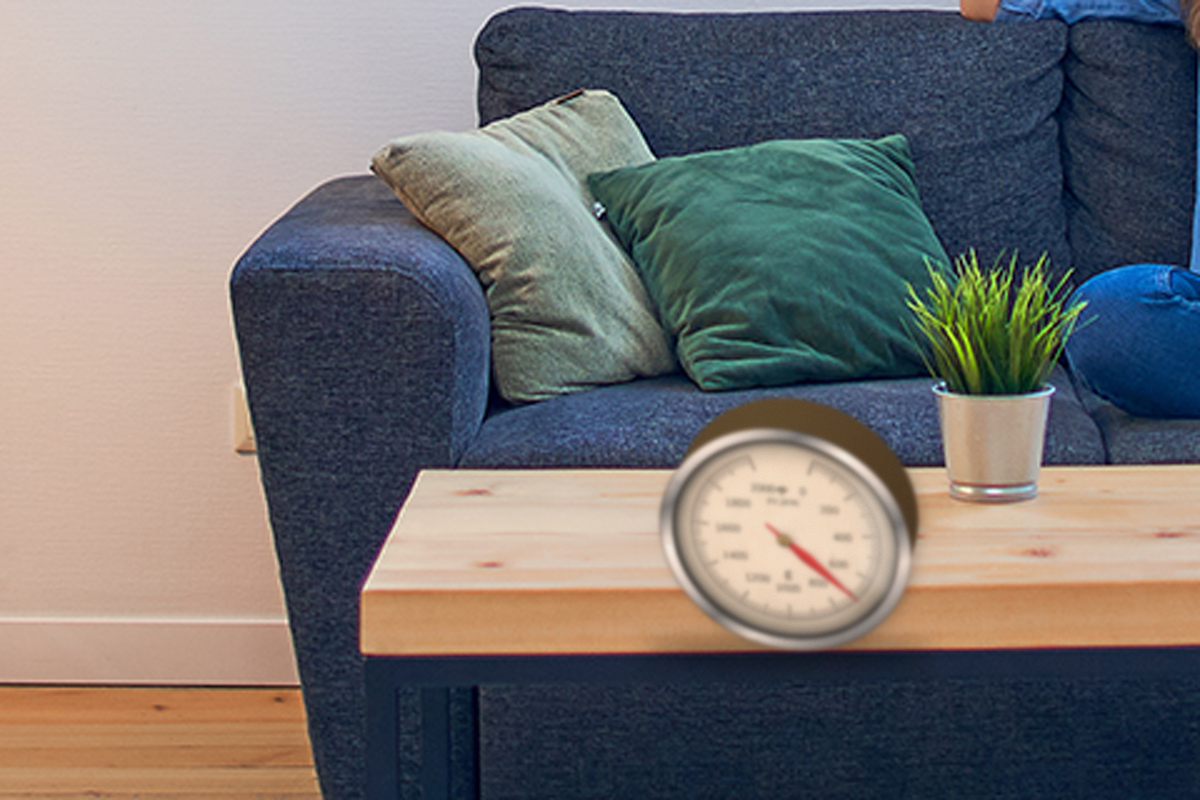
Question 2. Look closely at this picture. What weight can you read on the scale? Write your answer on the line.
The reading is 700 g
